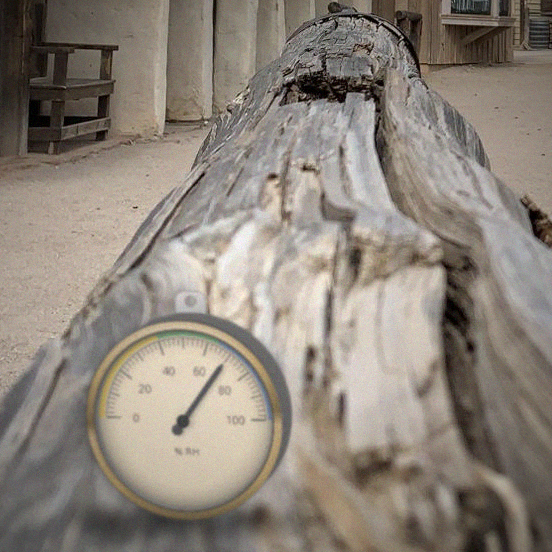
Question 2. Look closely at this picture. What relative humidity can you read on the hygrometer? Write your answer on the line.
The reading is 70 %
